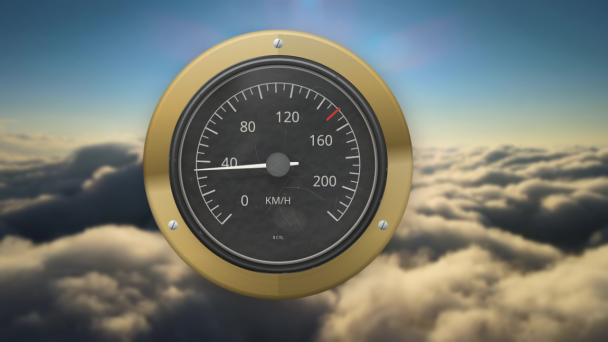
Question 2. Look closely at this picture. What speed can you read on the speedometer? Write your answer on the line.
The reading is 35 km/h
